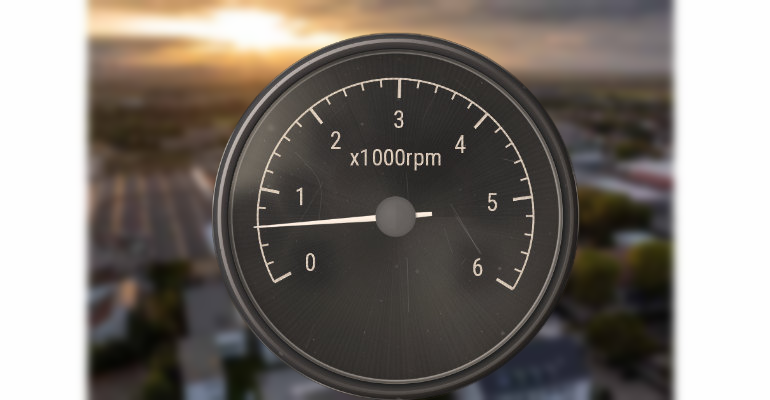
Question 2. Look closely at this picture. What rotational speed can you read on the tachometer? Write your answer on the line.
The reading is 600 rpm
